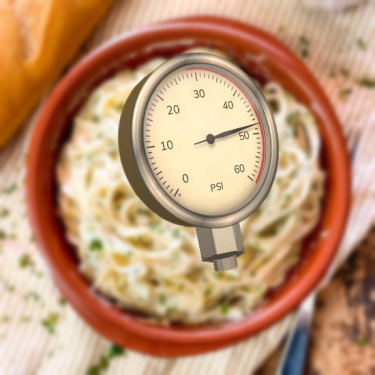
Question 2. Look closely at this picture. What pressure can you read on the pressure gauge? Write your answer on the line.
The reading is 48 psi
